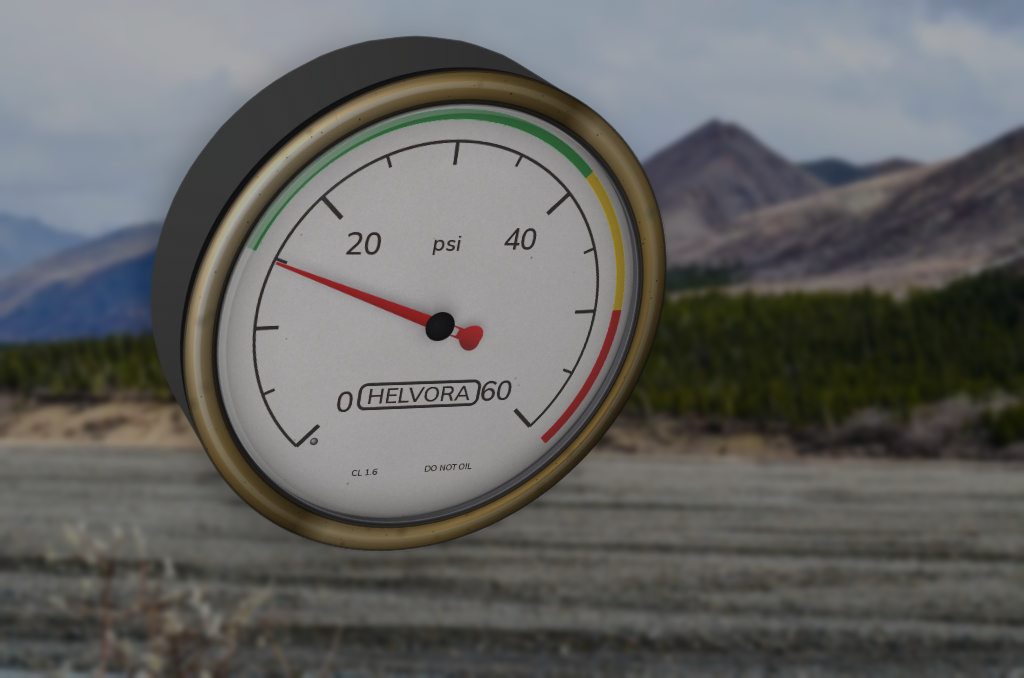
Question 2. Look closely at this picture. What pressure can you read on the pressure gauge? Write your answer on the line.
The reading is 15 psi
